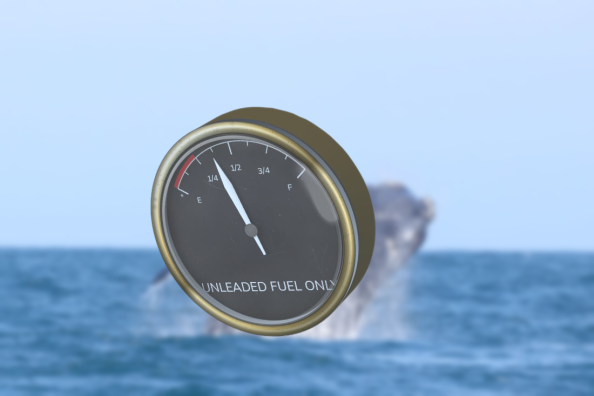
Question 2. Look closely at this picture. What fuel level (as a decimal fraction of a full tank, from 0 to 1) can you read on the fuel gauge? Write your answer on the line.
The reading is 0.375
